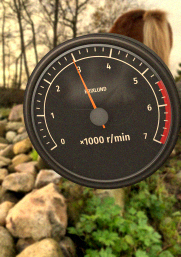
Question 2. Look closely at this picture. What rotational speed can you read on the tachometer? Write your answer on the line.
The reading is 3000 rpm
